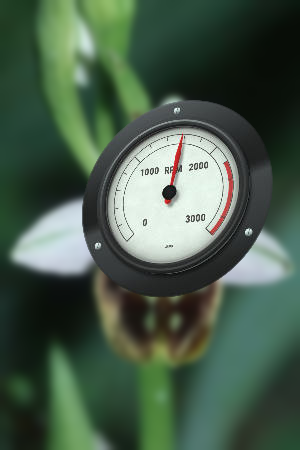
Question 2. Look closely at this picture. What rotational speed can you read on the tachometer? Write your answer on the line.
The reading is 1600 rpm
